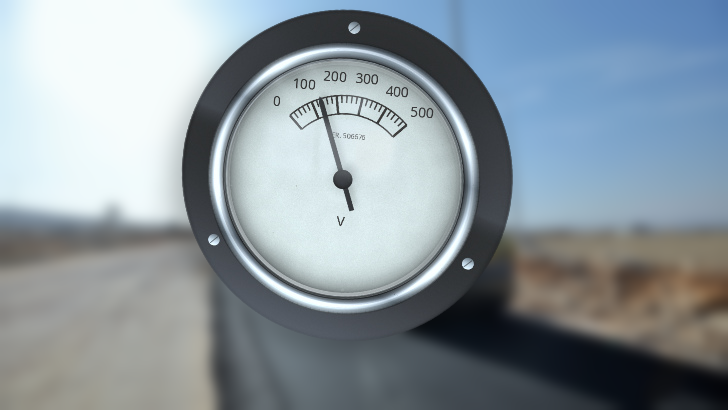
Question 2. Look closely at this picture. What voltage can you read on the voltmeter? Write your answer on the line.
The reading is 140 V
